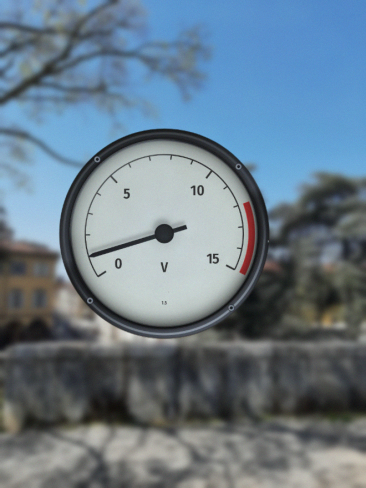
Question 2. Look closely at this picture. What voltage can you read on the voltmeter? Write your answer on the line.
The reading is 1 V
